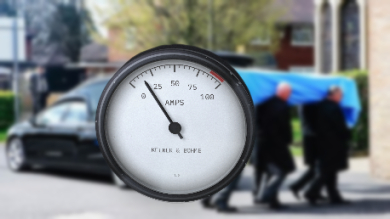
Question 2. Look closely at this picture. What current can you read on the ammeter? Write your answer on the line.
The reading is 15 A
